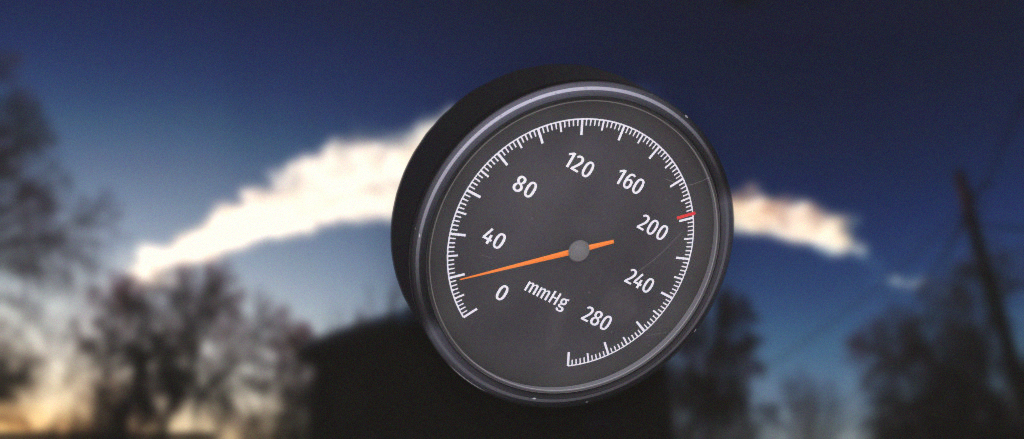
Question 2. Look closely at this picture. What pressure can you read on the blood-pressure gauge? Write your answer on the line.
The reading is 20 mmHg
